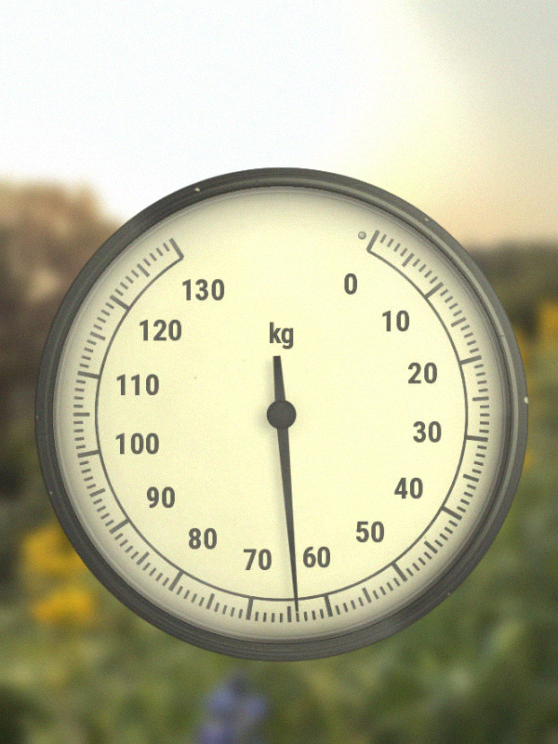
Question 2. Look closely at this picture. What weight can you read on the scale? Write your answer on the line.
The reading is 64 kg
